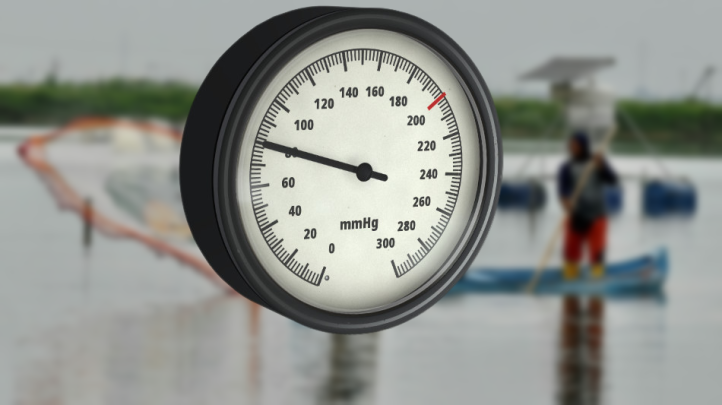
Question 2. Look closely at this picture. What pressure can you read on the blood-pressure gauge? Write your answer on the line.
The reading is 80 mmHg
